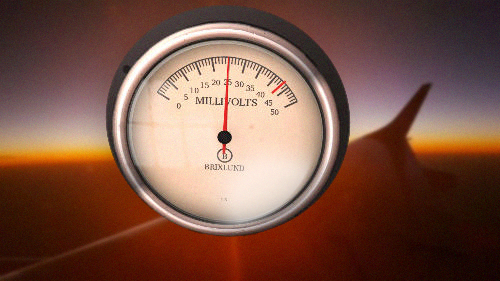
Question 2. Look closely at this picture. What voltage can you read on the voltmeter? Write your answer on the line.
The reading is 25 mV
